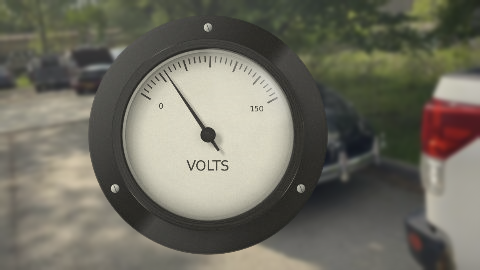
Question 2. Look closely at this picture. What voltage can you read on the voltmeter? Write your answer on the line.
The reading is 30 V
